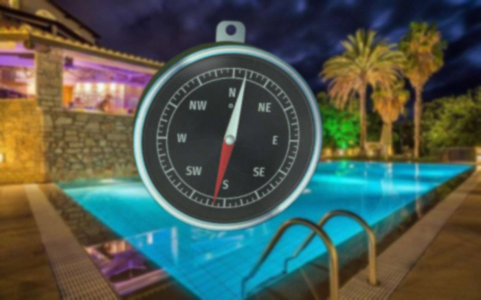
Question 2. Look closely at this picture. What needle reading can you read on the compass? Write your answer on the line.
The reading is 190 °
